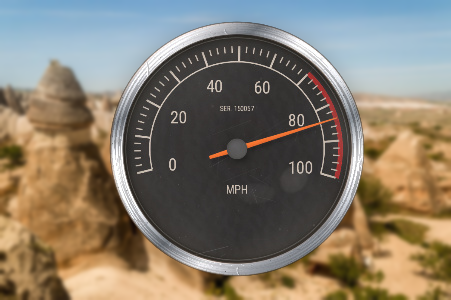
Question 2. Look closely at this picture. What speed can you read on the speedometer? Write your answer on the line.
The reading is 84 mph
